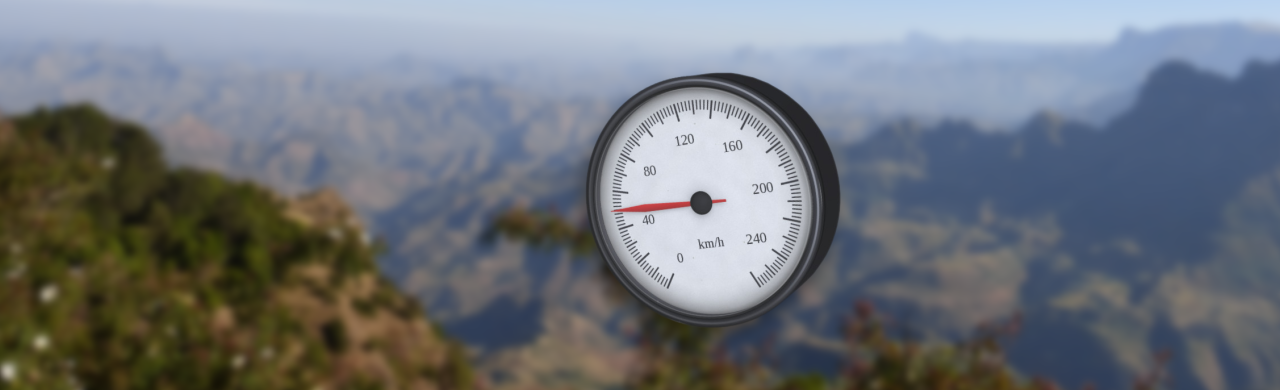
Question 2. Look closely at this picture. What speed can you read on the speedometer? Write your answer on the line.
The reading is 50 km/h
